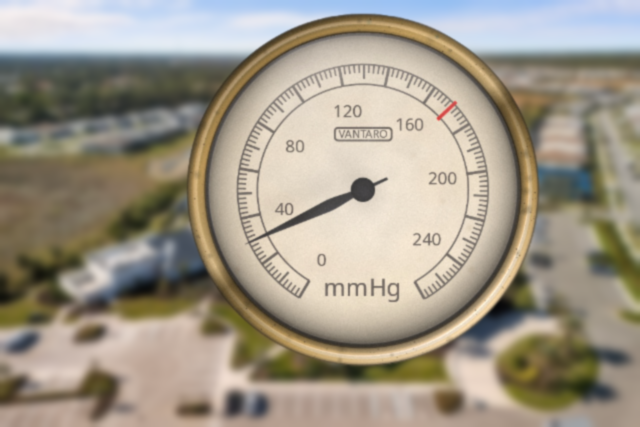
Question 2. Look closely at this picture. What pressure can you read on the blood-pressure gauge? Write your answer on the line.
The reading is 30 mmHg
